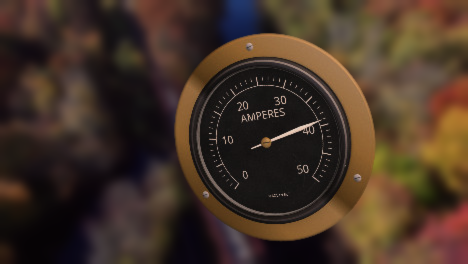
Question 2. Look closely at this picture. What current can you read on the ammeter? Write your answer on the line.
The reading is 39 A
